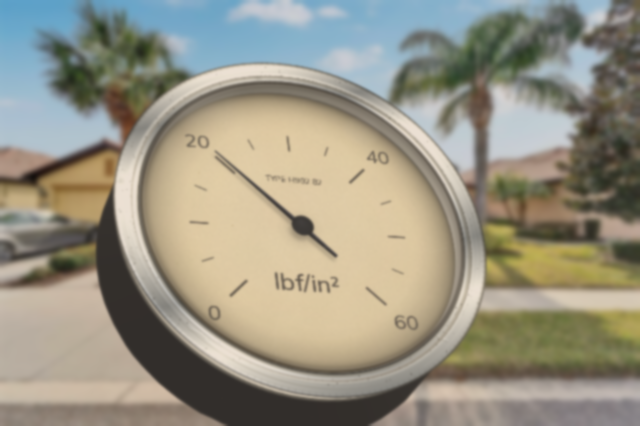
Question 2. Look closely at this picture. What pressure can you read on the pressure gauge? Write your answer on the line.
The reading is 20 psi
